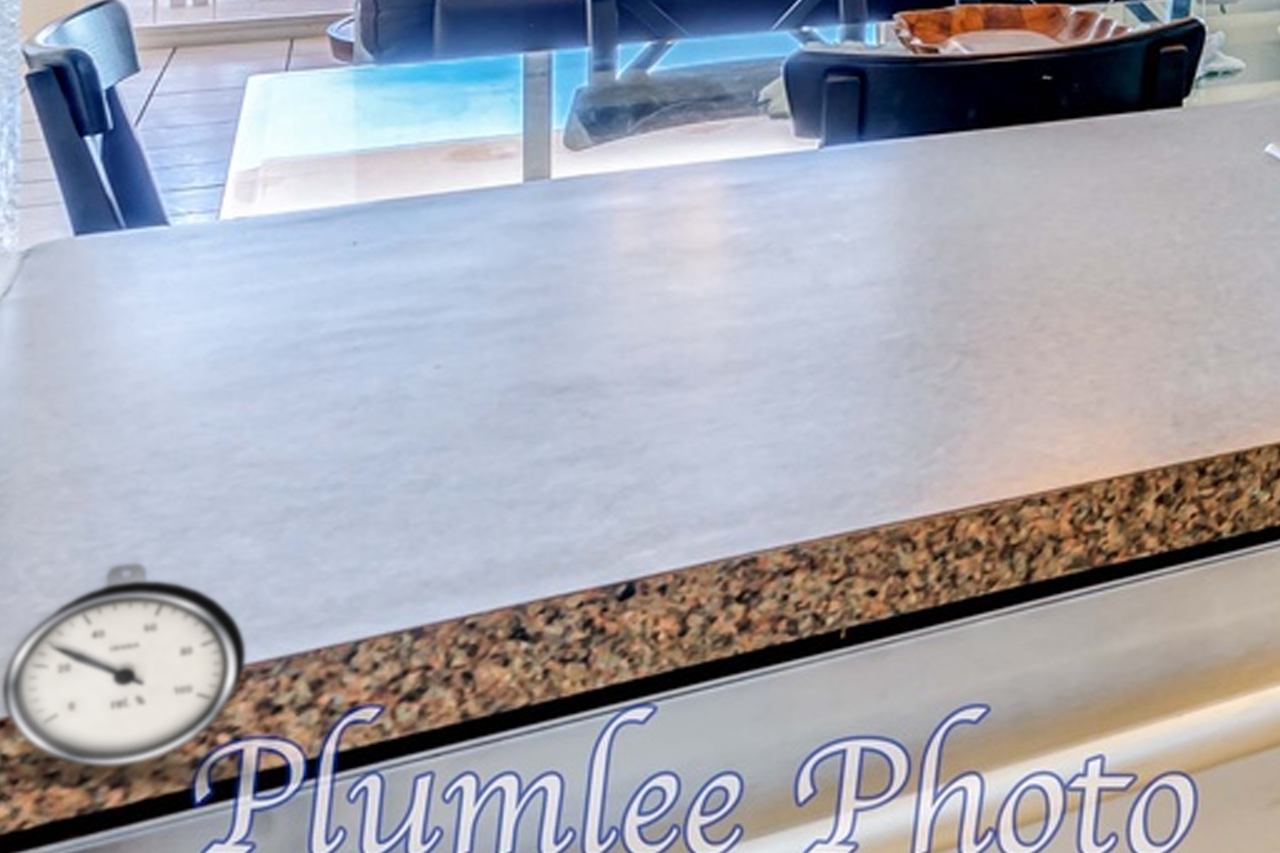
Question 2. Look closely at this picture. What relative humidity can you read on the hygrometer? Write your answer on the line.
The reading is 28 %
